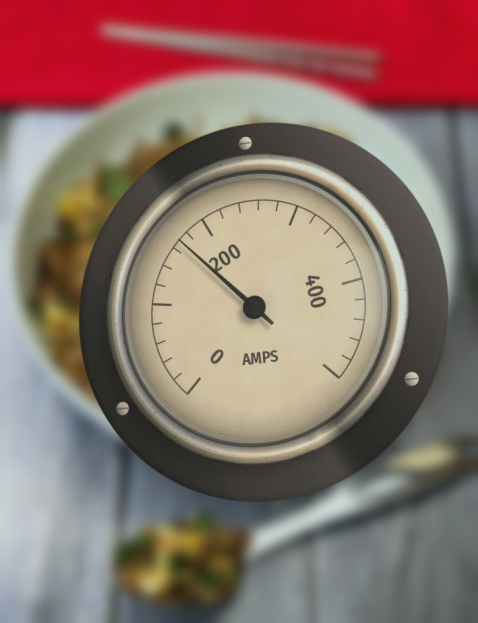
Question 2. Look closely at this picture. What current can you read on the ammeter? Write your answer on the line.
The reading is 170 A
